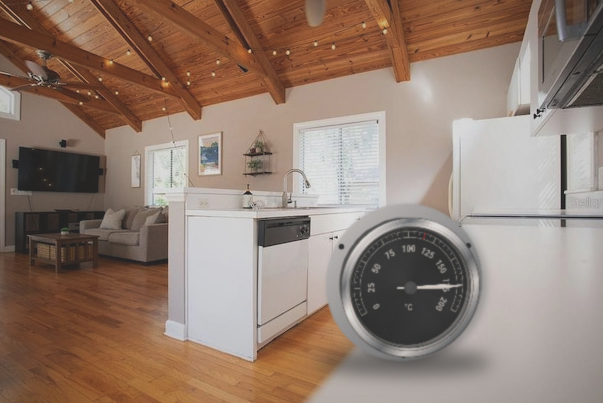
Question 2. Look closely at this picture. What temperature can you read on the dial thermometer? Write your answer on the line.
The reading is 175 °C
